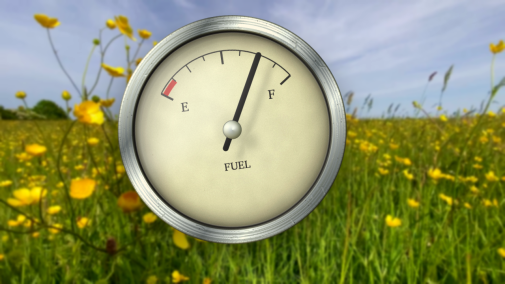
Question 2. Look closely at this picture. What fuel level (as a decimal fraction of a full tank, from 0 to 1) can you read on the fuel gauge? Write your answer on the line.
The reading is 0.75
